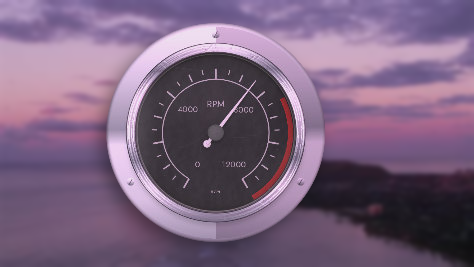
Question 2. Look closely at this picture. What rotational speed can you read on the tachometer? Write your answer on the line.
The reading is 7500 rpm
